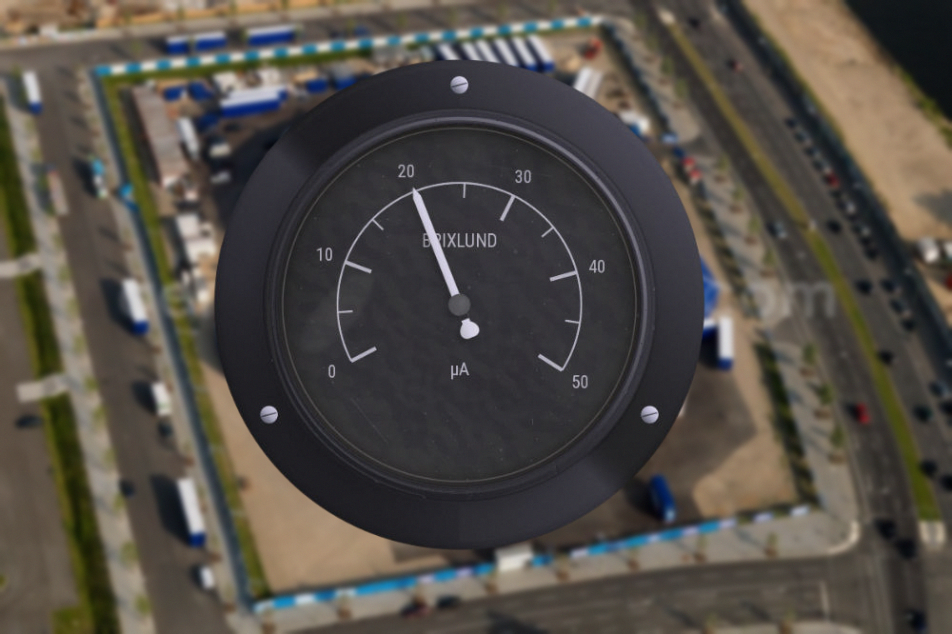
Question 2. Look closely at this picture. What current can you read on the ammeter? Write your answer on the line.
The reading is 20 µA
